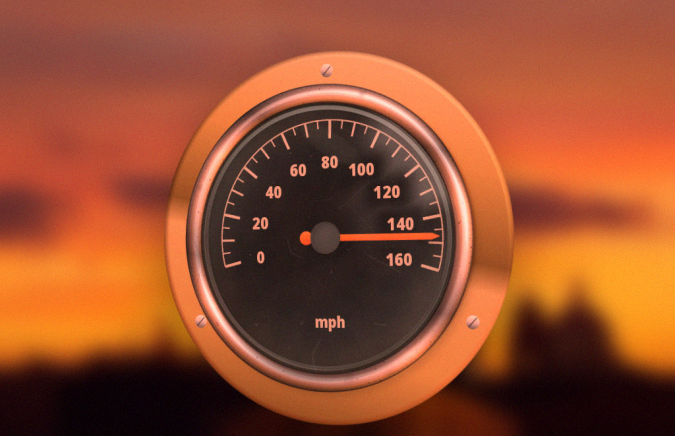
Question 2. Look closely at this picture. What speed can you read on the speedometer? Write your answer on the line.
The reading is 147.5 mph
